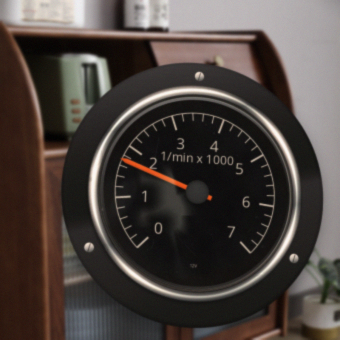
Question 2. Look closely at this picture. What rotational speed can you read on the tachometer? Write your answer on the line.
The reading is 1700 rpm
